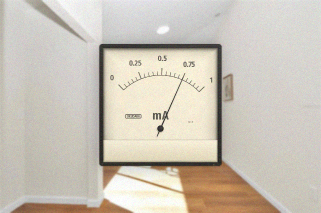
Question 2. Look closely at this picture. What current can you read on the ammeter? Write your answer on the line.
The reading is 0.75 mA
